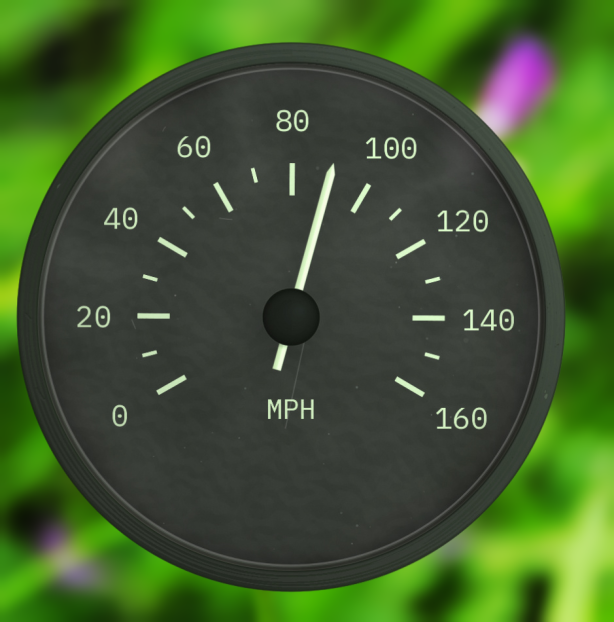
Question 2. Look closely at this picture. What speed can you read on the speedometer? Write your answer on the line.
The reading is 90 mph
